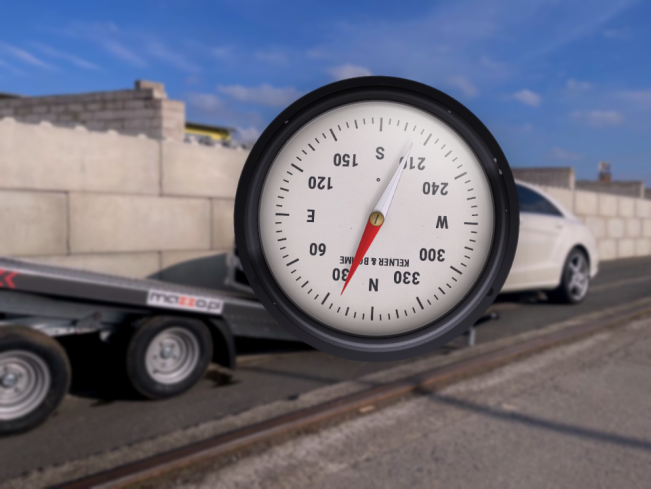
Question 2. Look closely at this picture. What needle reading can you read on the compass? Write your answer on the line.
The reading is 22.5 °
